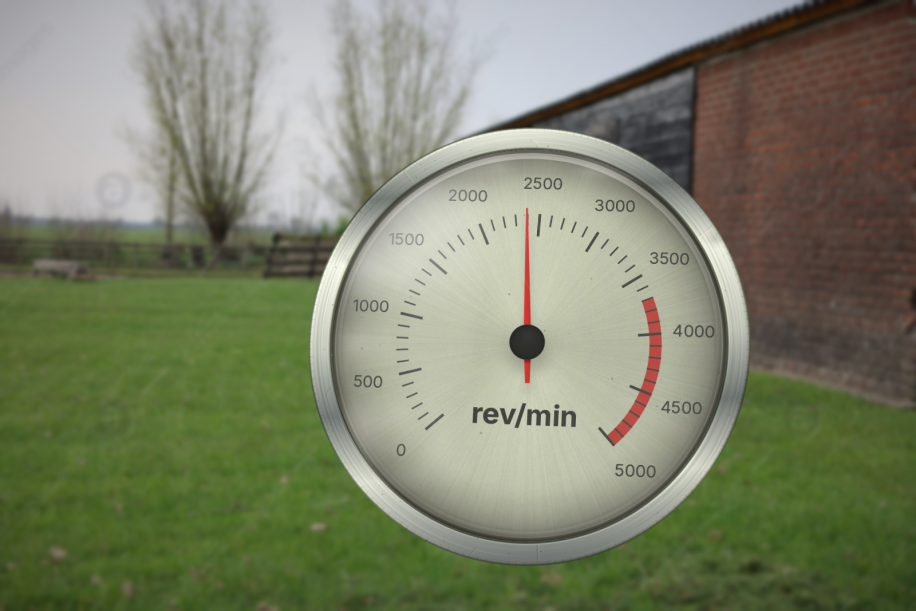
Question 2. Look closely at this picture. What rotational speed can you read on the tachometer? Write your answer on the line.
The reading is 2400 rpm
